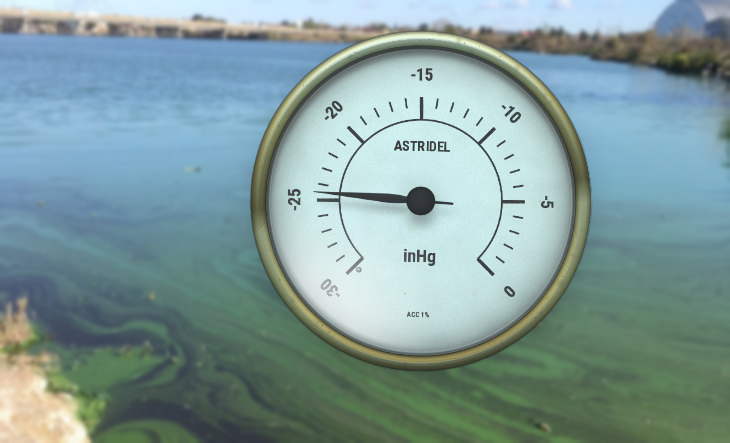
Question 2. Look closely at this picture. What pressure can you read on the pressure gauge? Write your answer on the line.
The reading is -24.5 inHg
